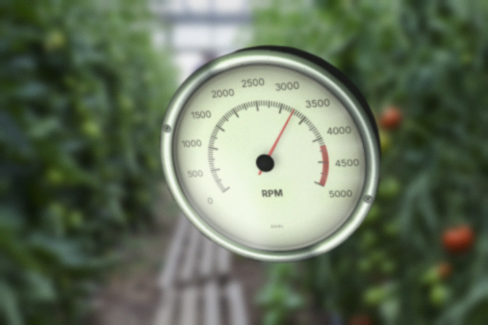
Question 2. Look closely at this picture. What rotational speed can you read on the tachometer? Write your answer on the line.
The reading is 3250 rpm
